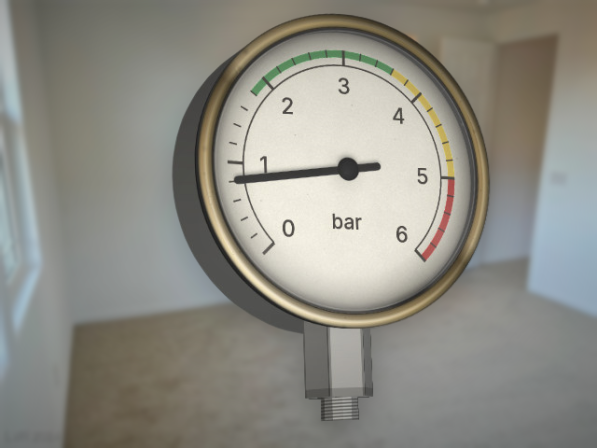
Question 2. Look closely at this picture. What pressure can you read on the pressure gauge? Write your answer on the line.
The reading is 0.8 bar
